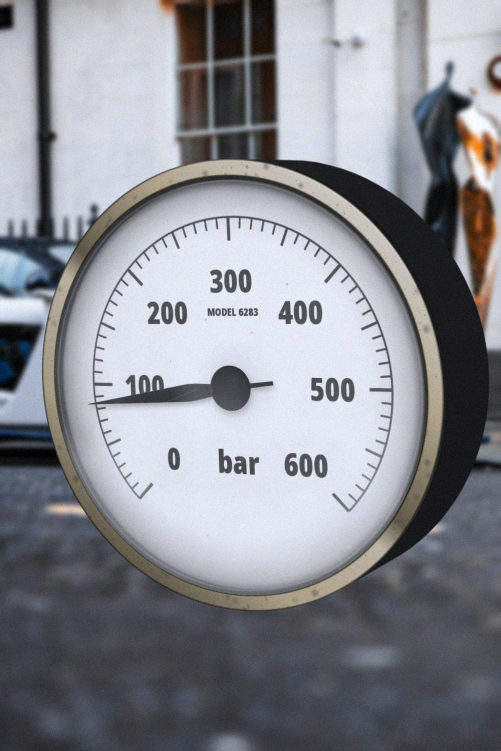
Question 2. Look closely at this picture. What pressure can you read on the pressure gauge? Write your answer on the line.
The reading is 85 bar
